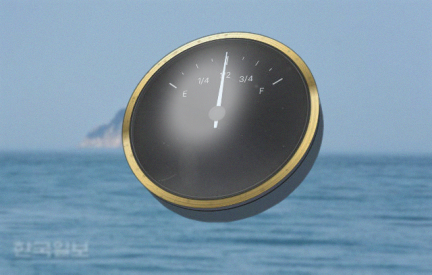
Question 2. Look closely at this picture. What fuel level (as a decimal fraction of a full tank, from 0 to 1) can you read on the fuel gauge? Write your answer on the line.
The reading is 0.5
